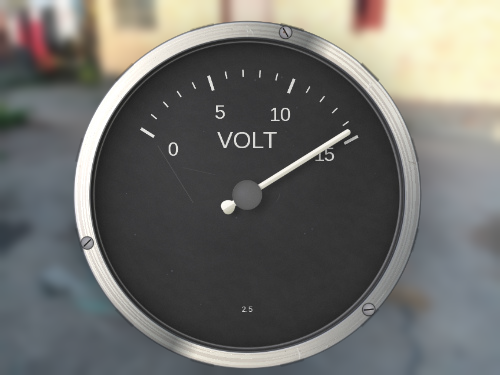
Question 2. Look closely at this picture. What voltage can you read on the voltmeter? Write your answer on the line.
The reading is 14.5 V
